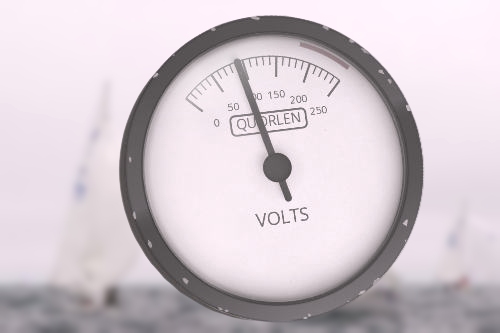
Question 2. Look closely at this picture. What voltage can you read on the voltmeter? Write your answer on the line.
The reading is 90 V
